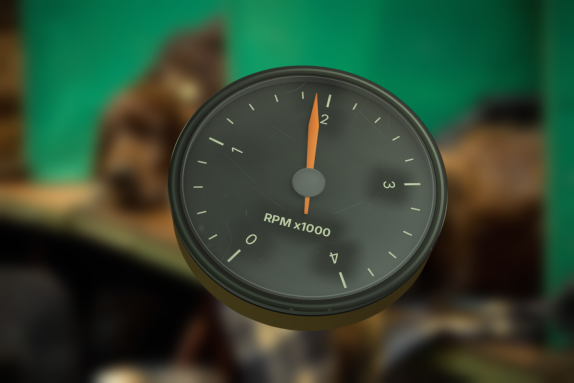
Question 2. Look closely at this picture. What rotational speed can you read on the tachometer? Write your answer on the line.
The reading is 1900 rpm
